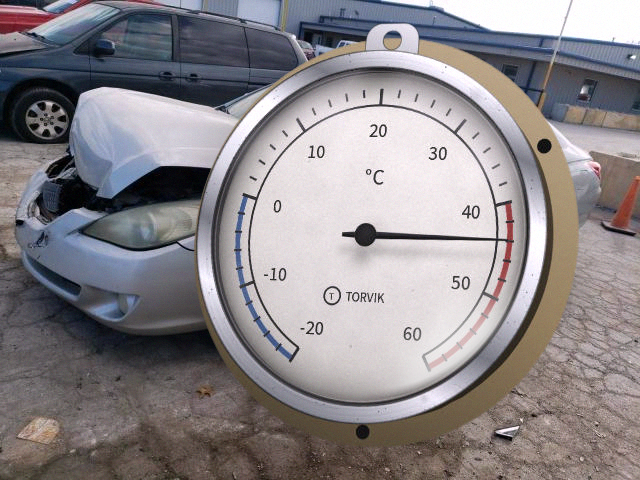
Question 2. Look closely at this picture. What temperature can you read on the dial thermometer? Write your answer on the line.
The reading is 44 °C
